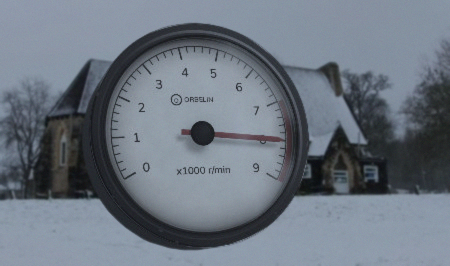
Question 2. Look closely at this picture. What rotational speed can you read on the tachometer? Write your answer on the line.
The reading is 8000 rpm
